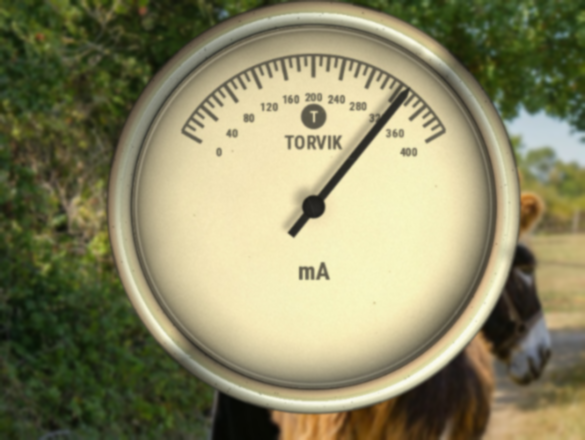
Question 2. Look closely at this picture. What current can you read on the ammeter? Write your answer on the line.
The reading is 330 mA
